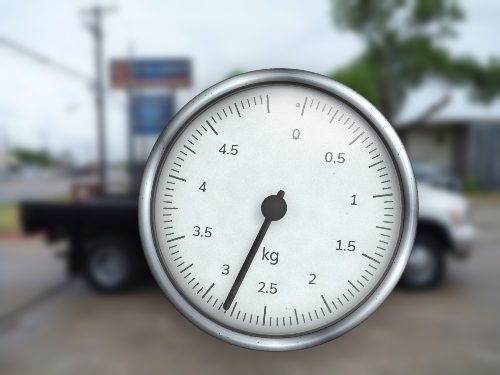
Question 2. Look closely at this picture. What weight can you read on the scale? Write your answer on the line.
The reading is 2.8 kg
